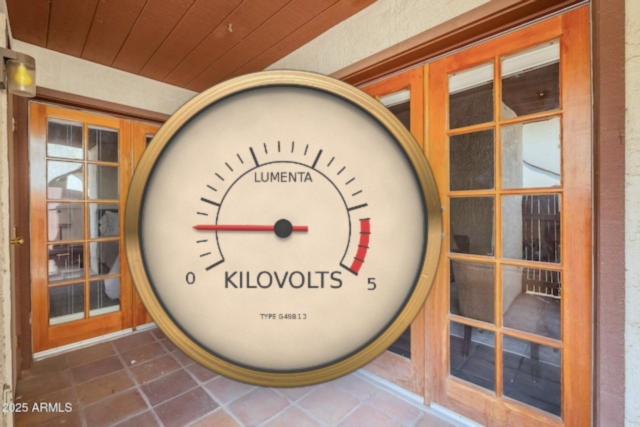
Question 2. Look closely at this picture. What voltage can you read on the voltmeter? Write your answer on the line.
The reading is 0.6 kV
